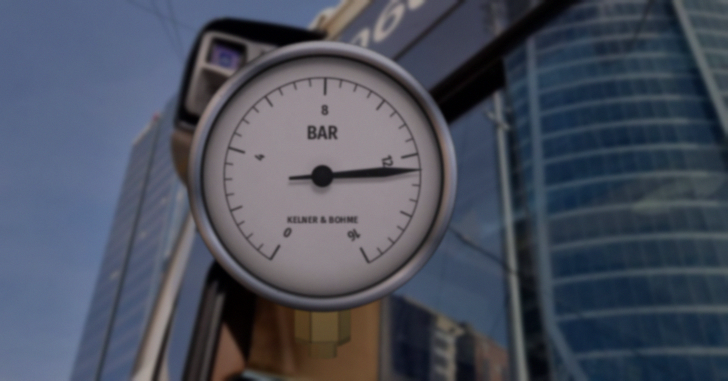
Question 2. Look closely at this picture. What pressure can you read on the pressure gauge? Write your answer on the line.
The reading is 12.5 bar
